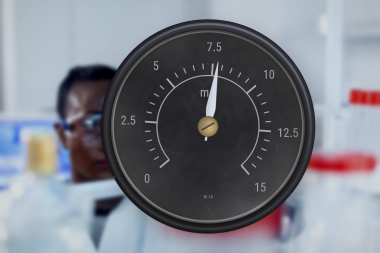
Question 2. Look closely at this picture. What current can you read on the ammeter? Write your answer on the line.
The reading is 7.75 mA
